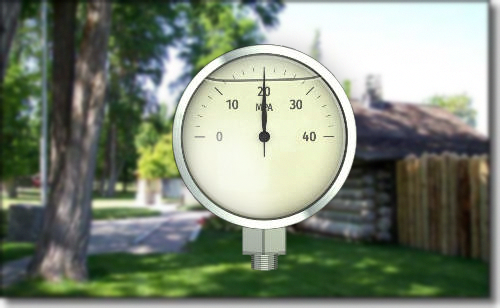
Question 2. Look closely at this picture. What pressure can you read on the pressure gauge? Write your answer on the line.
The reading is 20 MPa
